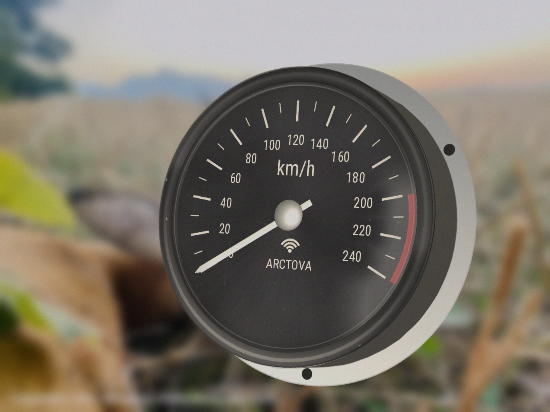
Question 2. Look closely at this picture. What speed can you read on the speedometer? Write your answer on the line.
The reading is 0 km/h
